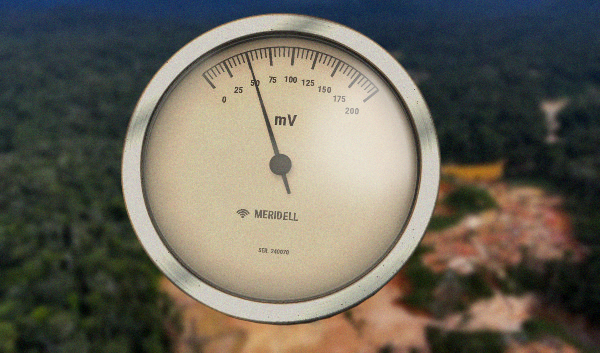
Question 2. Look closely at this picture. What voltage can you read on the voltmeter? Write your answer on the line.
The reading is 50 mV
